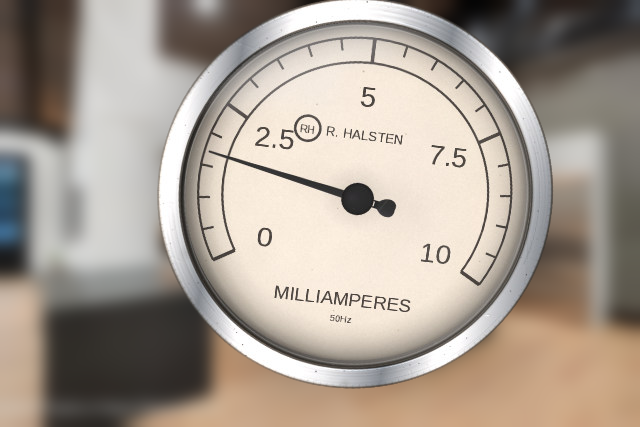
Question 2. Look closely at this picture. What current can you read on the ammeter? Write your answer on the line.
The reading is 1.75 mA
